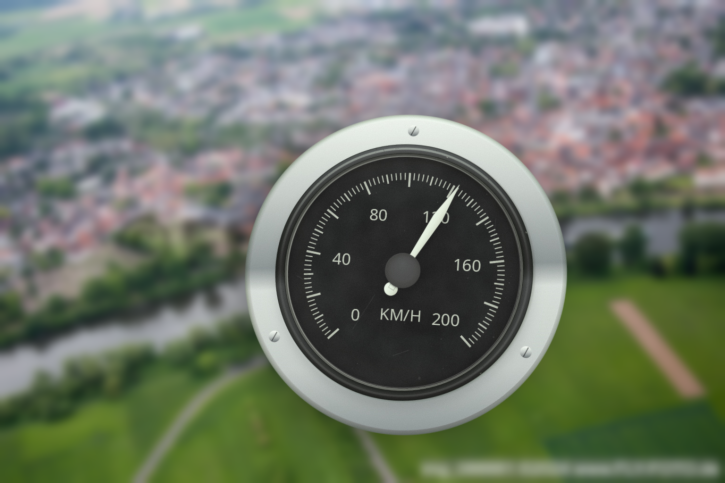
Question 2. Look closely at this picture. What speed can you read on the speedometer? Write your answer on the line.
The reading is 122 km/h
